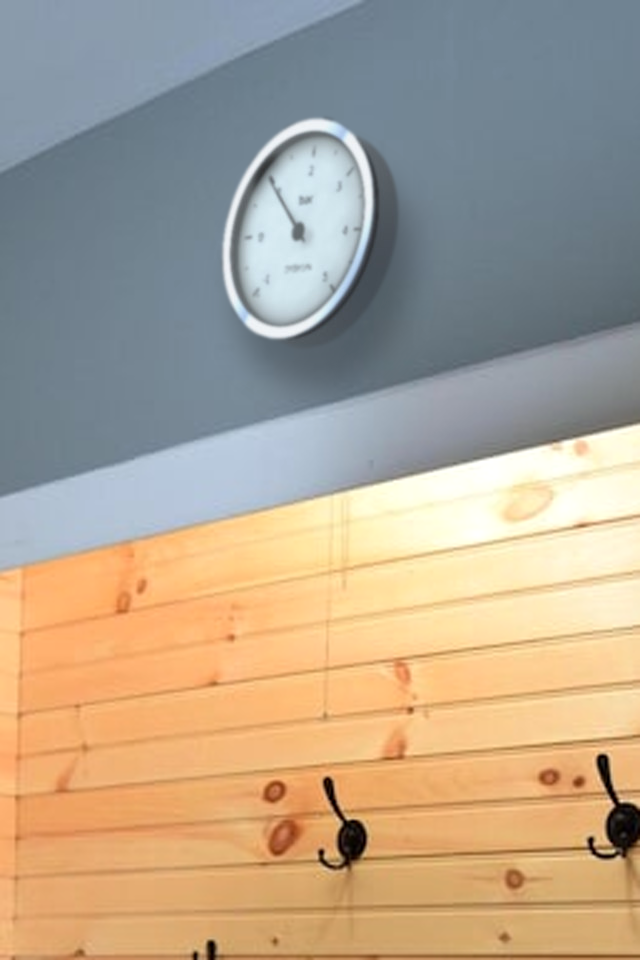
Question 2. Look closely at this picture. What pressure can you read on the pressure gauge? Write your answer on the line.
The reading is 1 bar
